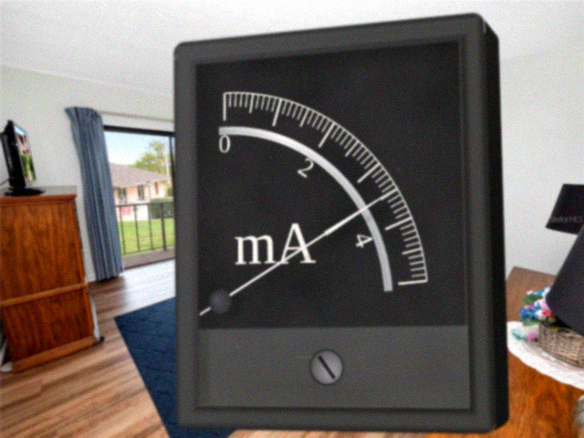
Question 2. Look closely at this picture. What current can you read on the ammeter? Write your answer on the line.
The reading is 3.5 mA
